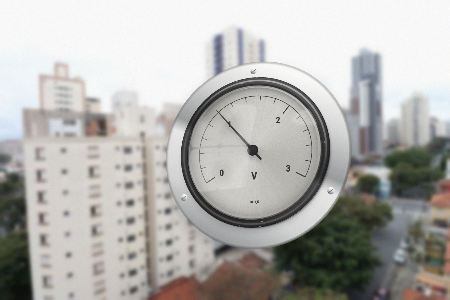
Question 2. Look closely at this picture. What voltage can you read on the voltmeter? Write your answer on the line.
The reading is 1 V
